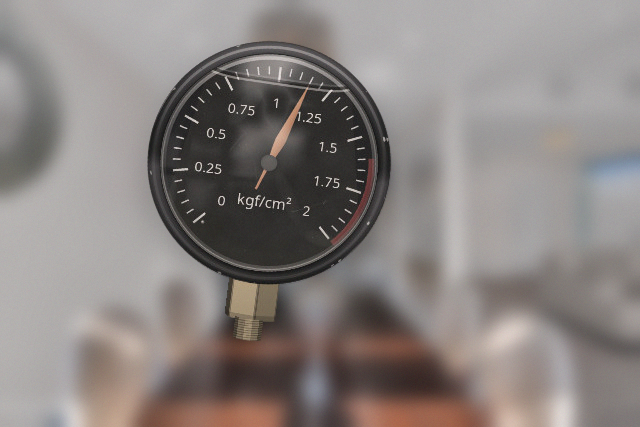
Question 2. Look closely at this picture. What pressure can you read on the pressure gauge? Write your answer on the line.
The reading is 1.15 kg/cm²
